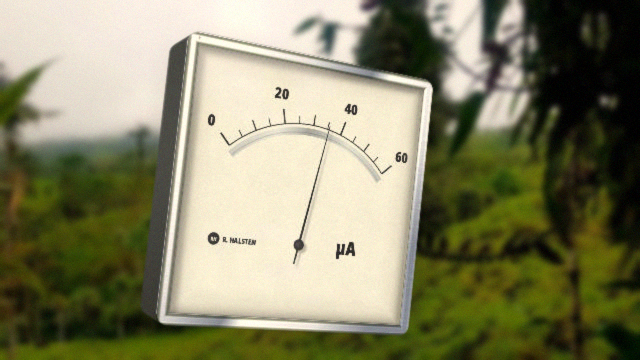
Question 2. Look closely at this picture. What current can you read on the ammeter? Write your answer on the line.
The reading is 35 µA
